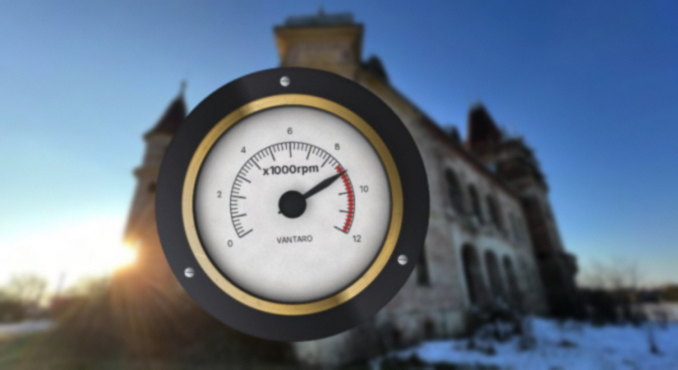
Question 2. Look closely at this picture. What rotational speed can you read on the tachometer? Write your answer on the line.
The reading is 9000 rpm
